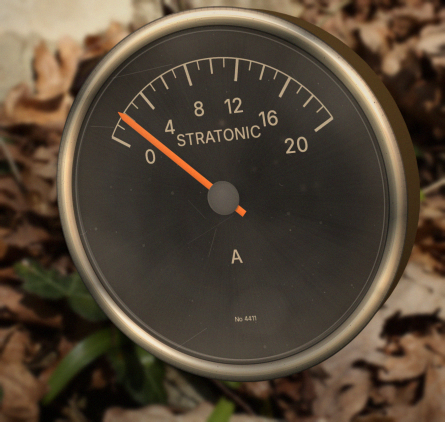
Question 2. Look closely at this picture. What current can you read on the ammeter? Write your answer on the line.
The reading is 2 A
